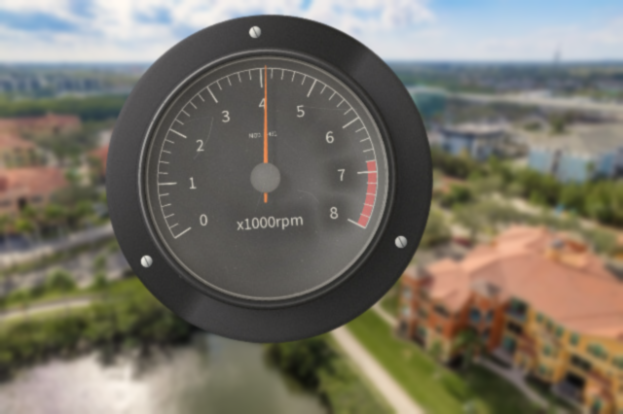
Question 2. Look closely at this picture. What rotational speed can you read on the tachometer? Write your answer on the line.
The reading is 4100 rpm
